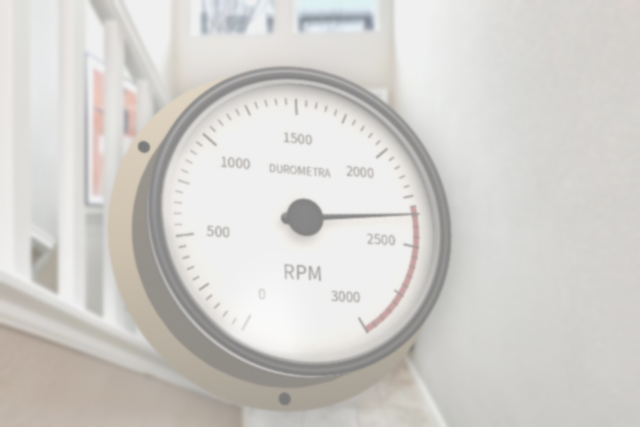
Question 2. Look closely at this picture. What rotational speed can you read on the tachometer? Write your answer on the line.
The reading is 2350 rpm
